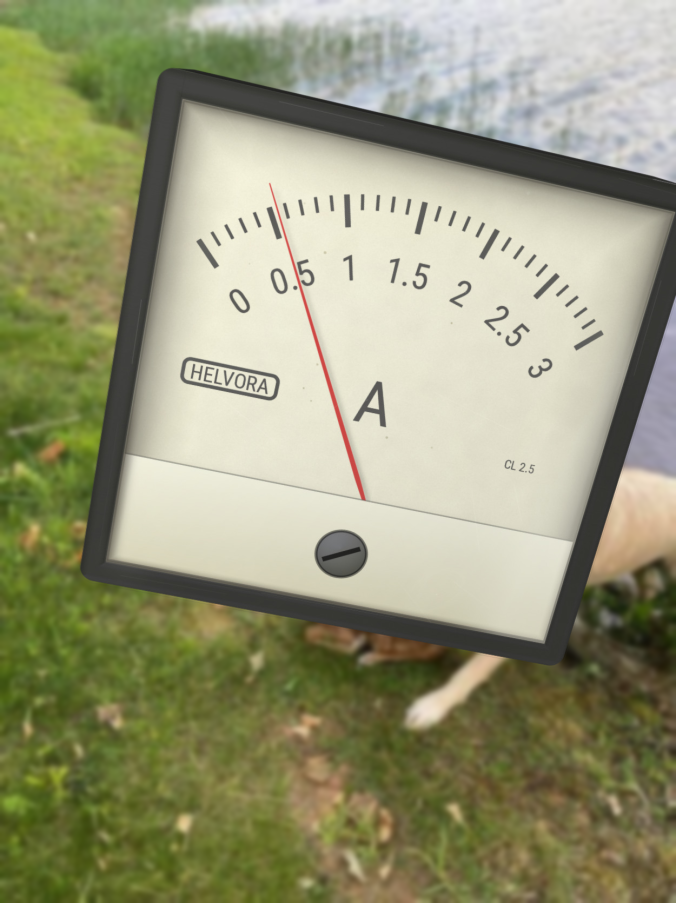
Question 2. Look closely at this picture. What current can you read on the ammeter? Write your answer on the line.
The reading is 0.55 A
